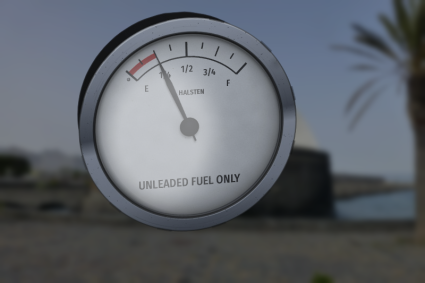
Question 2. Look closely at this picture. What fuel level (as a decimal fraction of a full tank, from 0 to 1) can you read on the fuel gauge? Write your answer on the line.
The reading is 0.25
